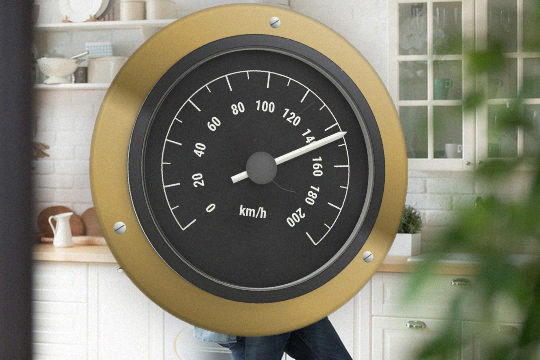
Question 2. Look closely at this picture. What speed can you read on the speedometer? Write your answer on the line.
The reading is 145 km/h
